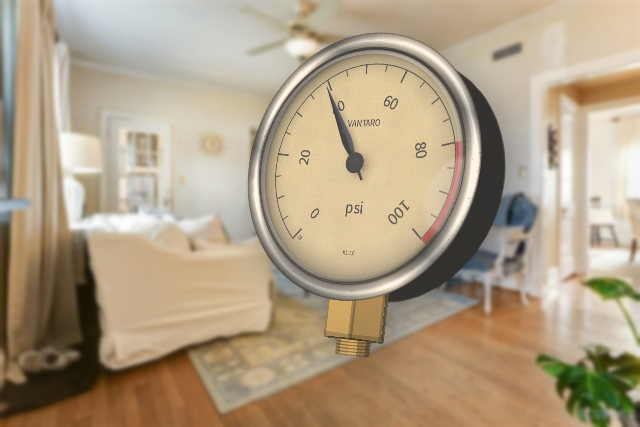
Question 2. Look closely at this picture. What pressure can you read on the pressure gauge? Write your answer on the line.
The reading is 40 psi
